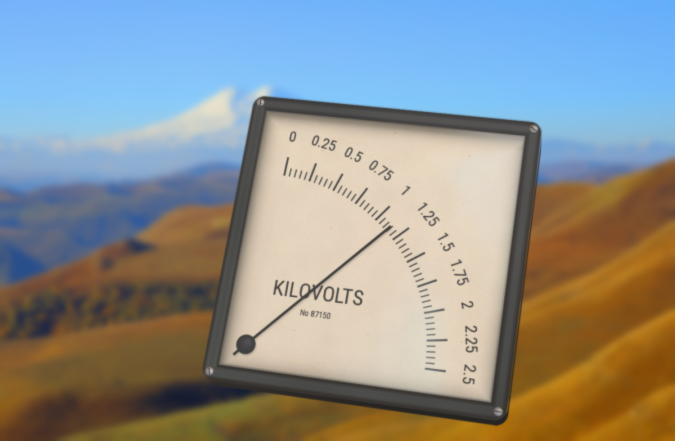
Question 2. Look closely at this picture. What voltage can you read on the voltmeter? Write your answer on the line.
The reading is 1.15 kV
